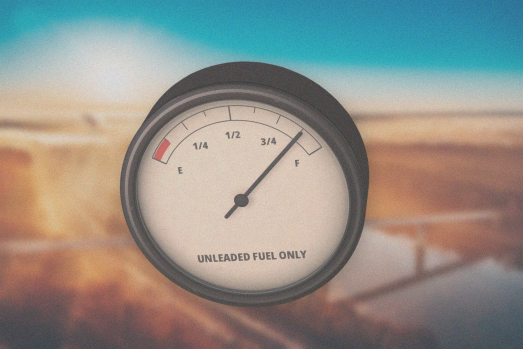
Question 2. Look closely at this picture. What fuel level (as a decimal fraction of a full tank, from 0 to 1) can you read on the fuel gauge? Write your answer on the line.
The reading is 0.875
